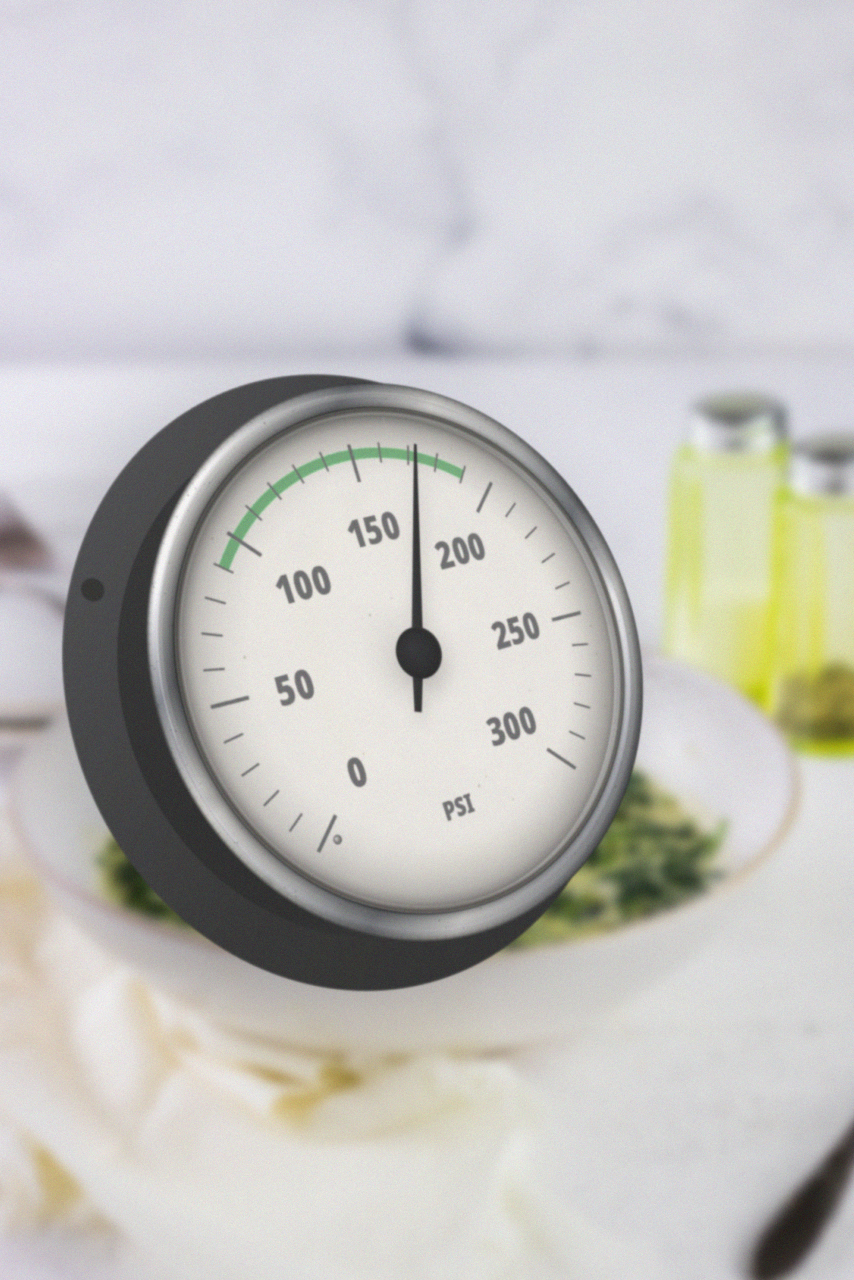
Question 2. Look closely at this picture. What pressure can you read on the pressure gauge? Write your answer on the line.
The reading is 170 psi
